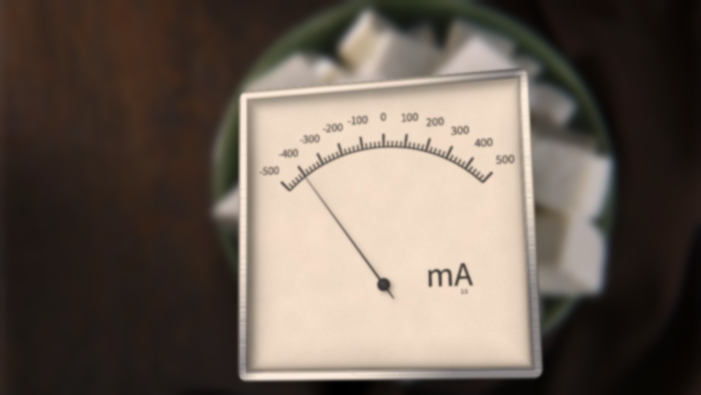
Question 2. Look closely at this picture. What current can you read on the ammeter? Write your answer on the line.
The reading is -400 mA
